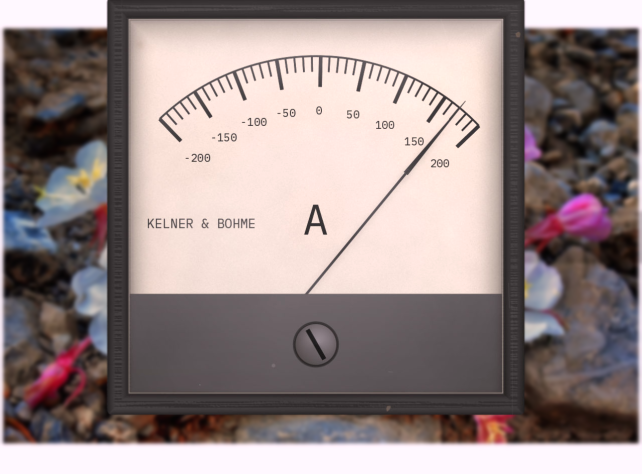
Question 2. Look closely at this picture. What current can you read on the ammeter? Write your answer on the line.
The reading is 170 A
